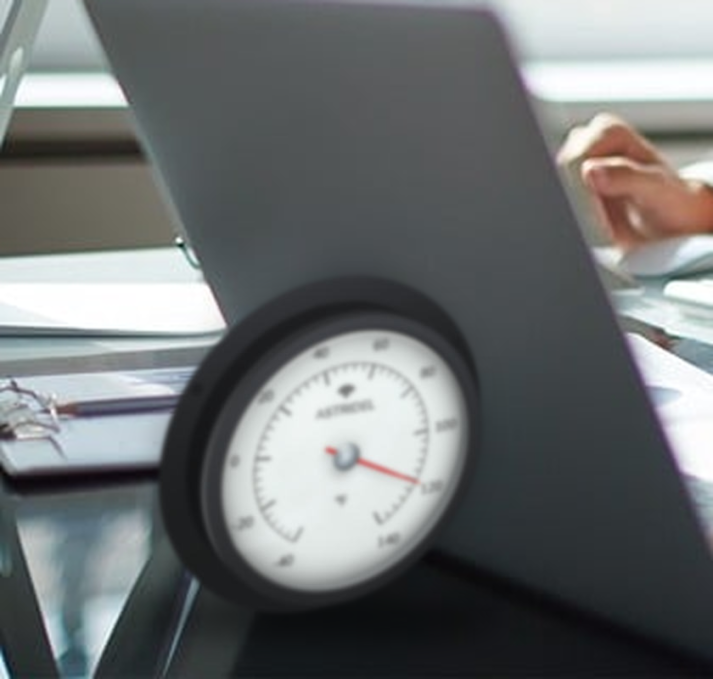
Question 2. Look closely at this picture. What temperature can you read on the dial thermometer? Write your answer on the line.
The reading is 120 °F
